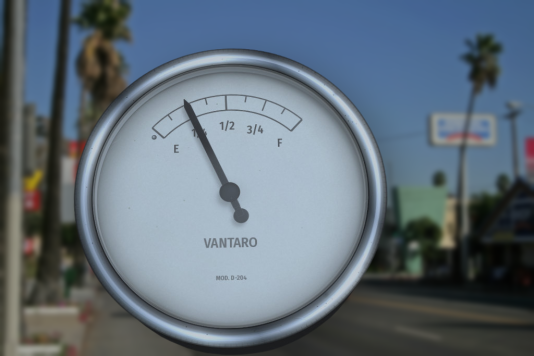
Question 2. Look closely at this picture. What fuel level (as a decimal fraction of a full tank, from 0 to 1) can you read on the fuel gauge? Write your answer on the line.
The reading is 0.25
